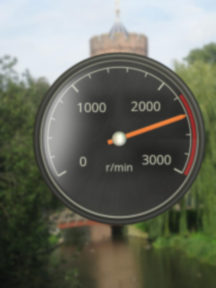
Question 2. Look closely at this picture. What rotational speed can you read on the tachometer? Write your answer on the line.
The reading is 2400 rpm
